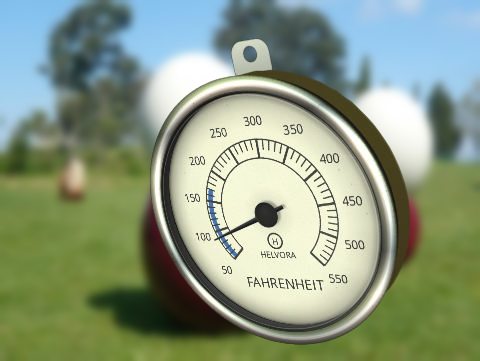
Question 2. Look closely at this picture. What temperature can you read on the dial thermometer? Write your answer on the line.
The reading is 90 °F
